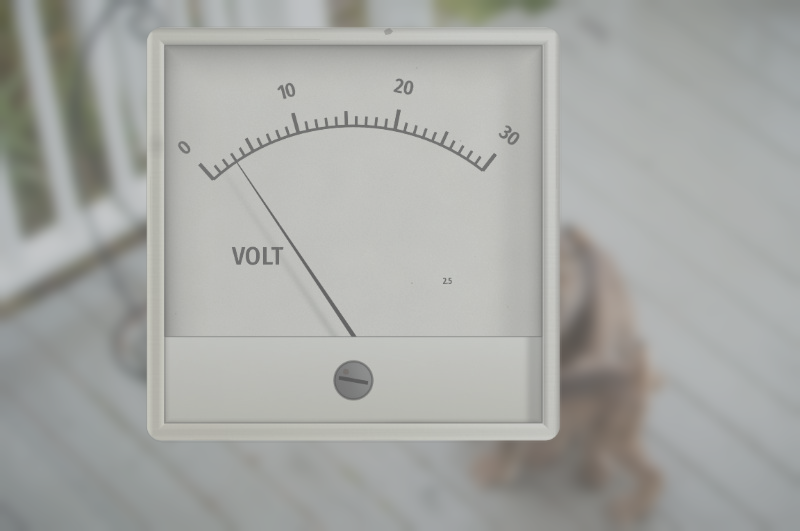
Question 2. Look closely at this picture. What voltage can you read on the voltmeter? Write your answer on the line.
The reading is 3 V
